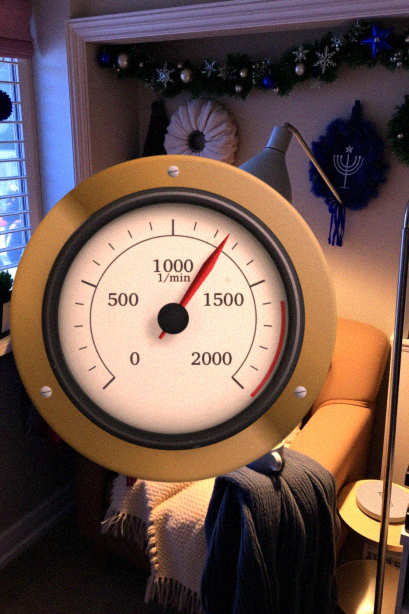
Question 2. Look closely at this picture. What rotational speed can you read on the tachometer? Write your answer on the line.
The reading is 1250 rpm
